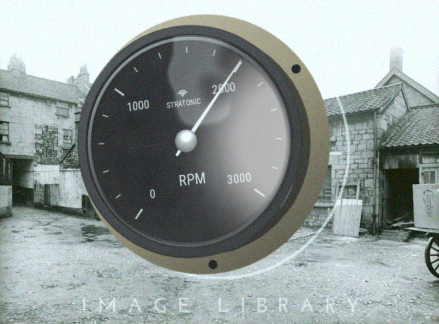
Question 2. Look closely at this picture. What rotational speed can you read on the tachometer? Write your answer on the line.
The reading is 2000 rpm
